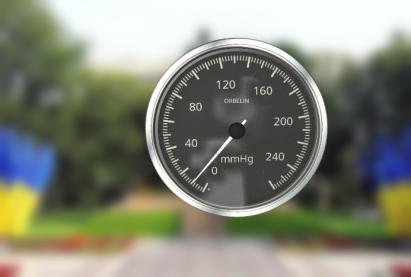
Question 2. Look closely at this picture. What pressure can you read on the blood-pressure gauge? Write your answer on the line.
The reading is 10 mmHg
